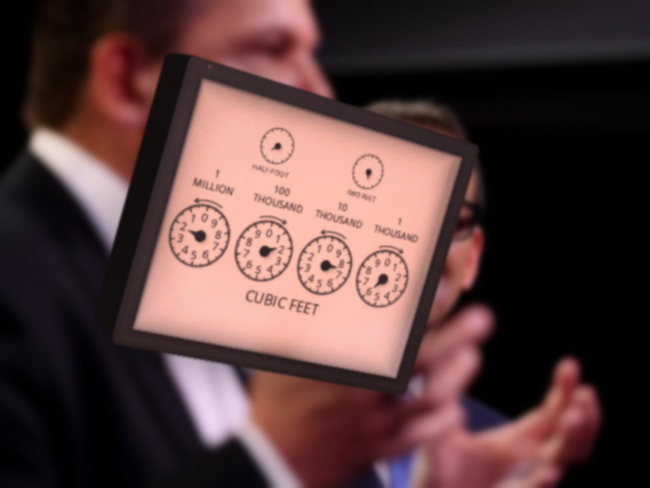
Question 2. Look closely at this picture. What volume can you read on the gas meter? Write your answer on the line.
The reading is 217600 ft³
